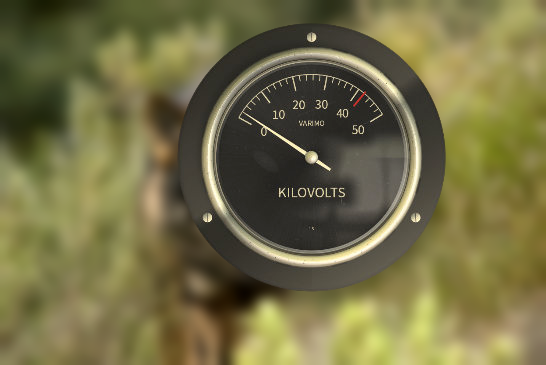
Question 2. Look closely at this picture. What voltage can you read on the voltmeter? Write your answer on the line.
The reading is 2 kV
